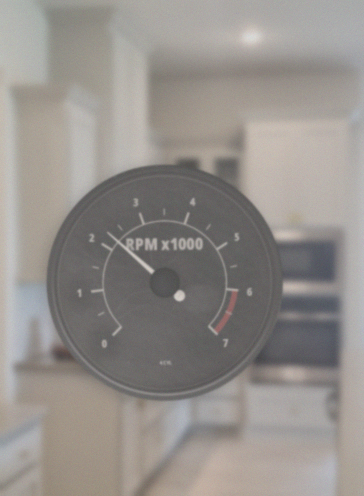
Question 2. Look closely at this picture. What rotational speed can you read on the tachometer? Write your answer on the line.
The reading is 2250 rpm
